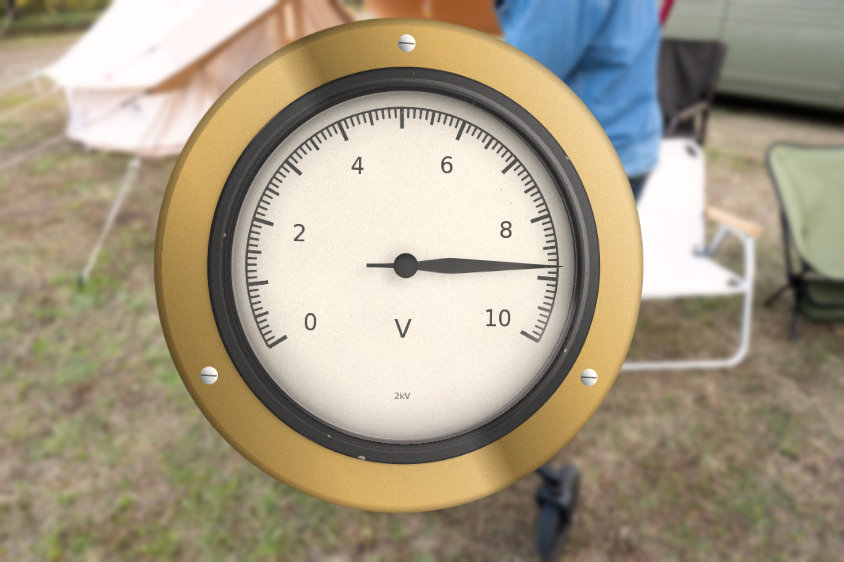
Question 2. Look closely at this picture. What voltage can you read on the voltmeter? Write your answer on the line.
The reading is 8.8 V
